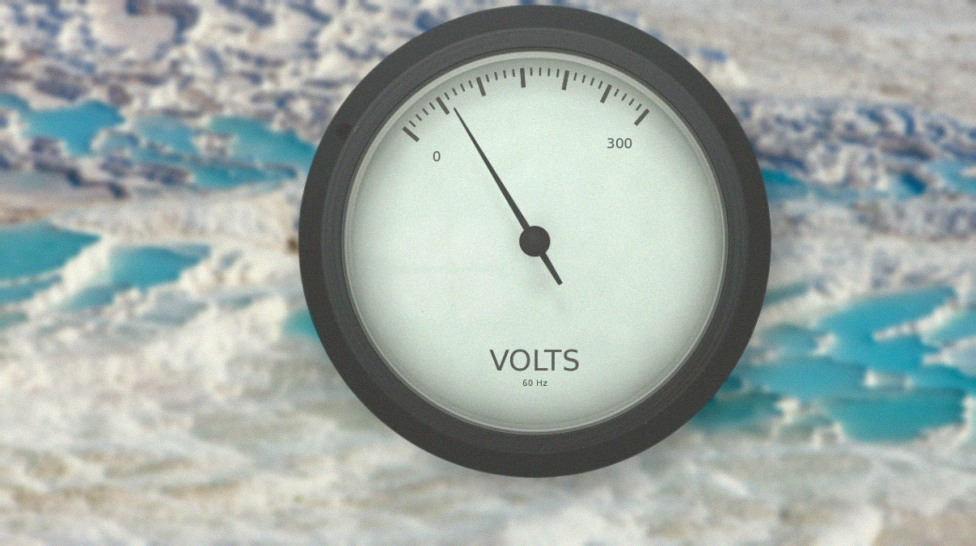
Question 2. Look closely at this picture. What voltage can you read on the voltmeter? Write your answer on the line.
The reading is 60 V
